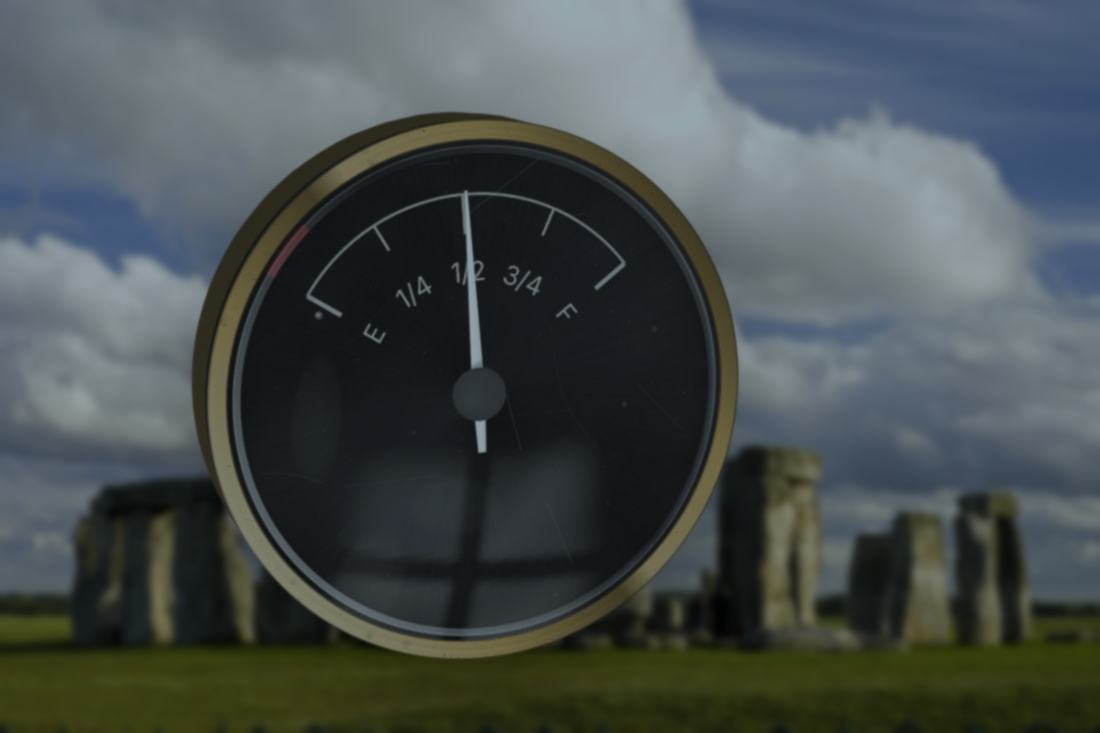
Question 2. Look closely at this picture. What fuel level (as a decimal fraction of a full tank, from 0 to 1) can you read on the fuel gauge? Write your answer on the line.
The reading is 0.5
